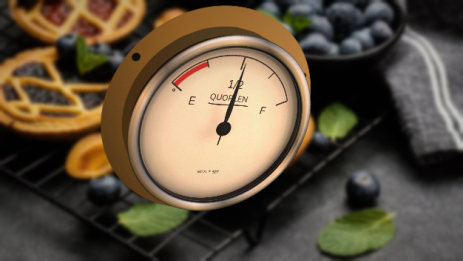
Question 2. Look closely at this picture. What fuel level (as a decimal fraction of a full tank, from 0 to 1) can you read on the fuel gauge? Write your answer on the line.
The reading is 0.5
